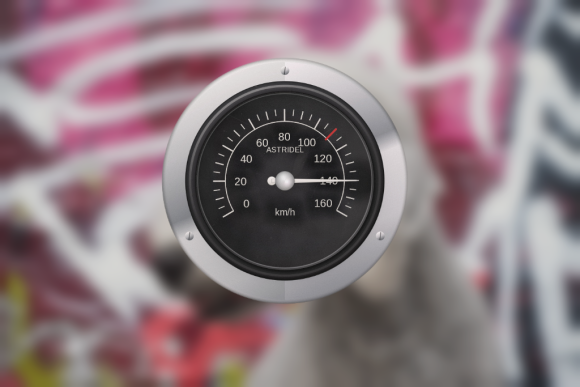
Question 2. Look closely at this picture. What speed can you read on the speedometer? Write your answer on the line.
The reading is 140 km/h
